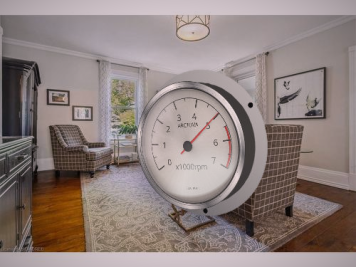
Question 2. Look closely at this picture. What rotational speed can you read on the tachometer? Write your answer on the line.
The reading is 5000 rpm
